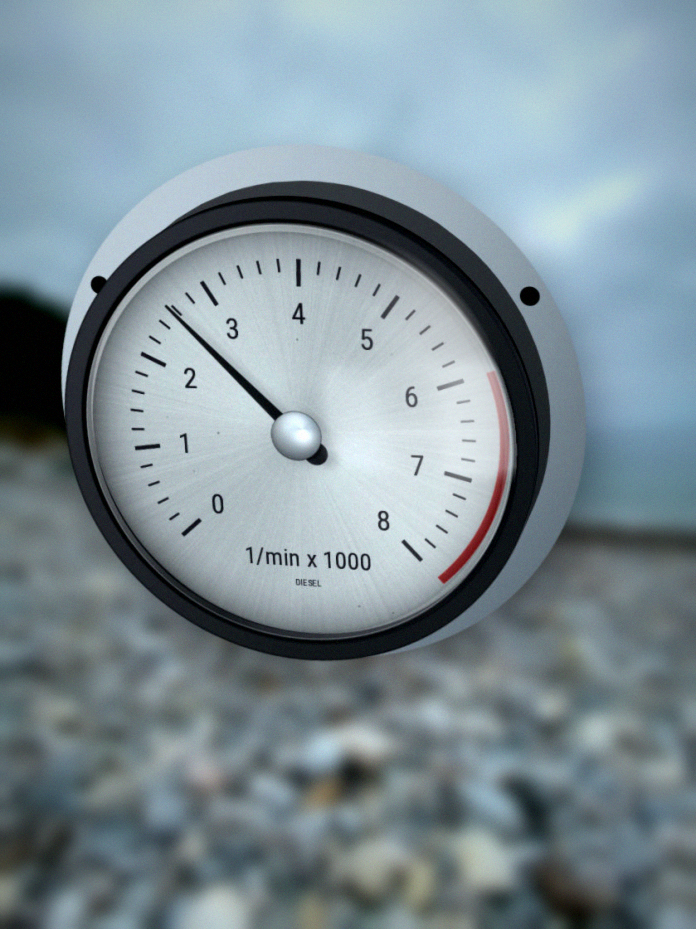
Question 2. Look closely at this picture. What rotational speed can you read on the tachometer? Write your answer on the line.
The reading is 2600 rpm
